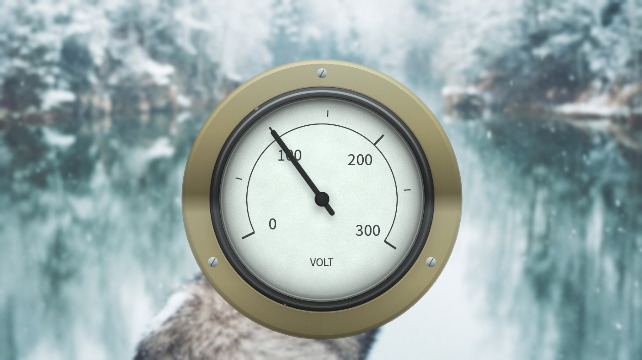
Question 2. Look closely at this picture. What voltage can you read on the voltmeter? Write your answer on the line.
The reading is 100 V
